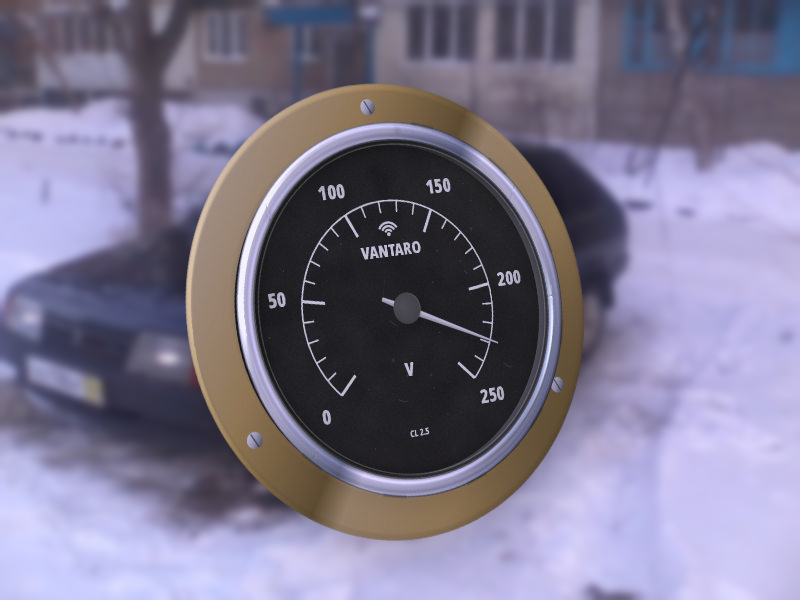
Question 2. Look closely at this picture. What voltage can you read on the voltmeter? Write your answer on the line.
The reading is 230 V
